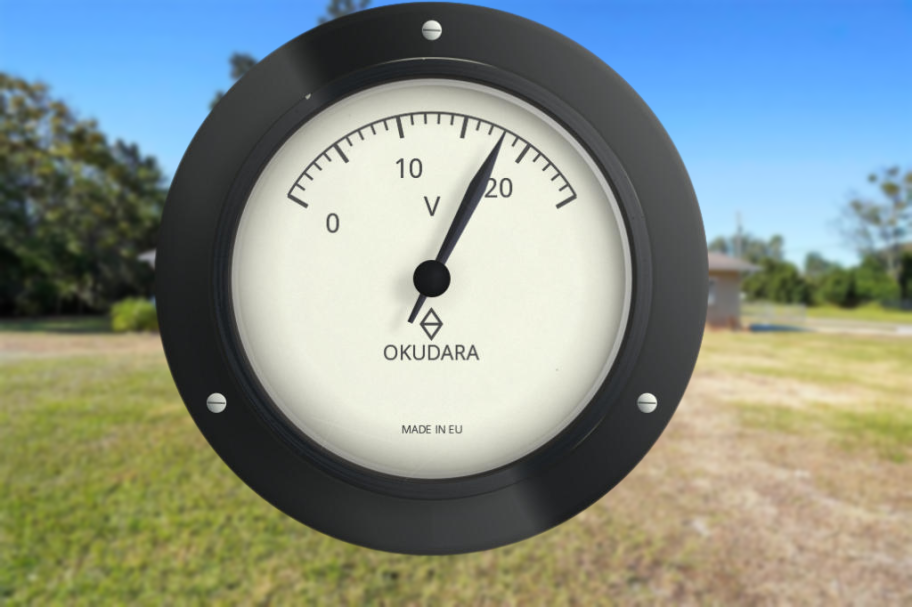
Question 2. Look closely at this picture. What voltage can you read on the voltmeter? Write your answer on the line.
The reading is 18 V
